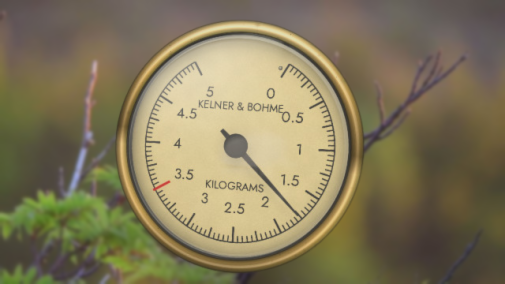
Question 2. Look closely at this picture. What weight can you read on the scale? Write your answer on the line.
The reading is 1.75 kg
